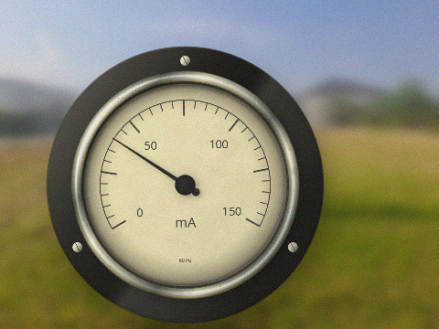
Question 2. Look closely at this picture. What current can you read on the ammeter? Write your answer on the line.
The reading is 40 mA
